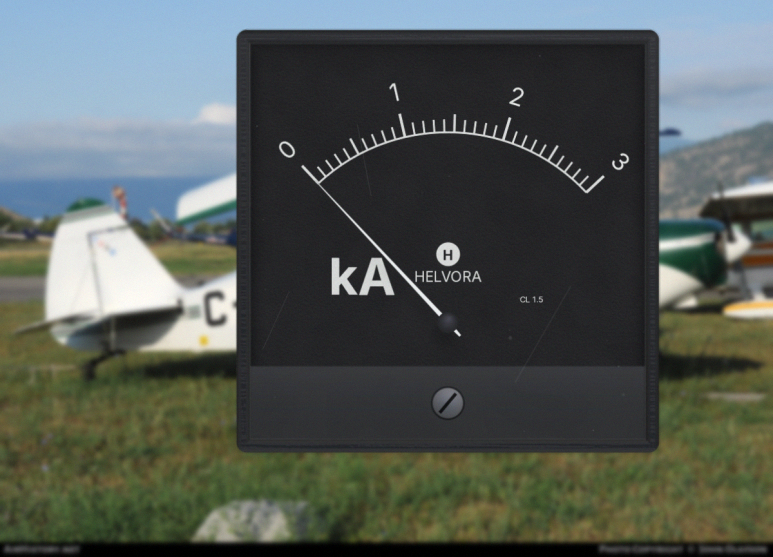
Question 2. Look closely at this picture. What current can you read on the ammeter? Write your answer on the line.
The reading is 0 kA
